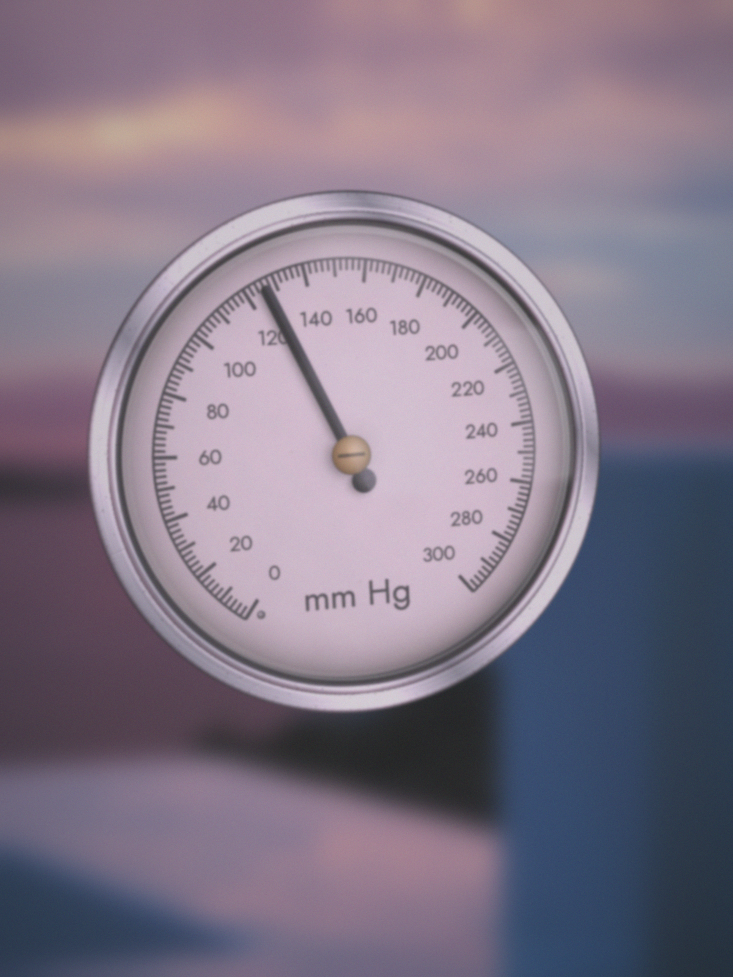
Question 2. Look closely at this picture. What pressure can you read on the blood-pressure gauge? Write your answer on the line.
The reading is 126 mmHg
